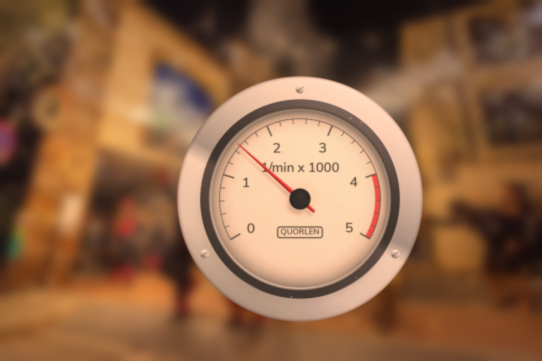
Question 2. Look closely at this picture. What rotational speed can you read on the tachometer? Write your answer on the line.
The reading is 1500 rpm
